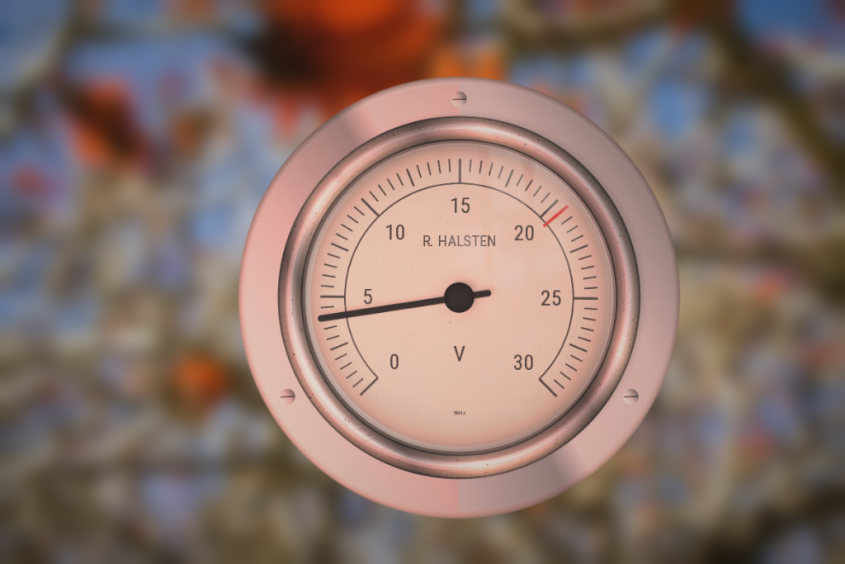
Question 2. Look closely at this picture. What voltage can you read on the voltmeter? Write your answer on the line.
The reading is 4 V
